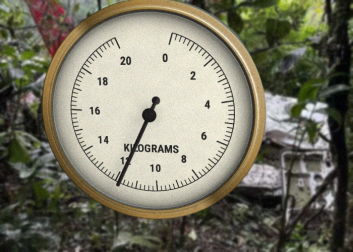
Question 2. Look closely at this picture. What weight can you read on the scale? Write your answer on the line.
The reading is 11.8 kg
